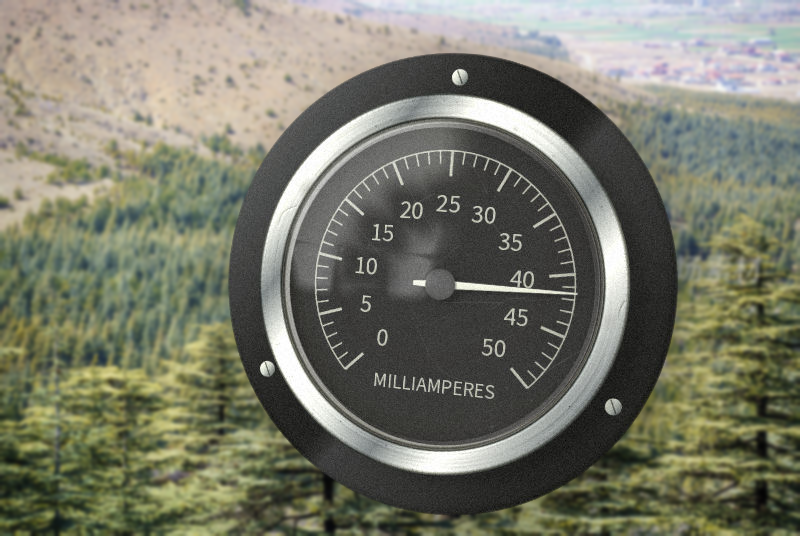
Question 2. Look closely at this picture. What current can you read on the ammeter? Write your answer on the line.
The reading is 41.5 mA
